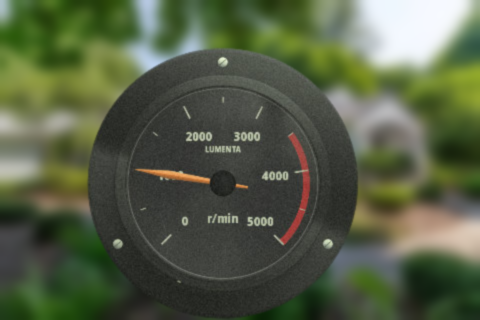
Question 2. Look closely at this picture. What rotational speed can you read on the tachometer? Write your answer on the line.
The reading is 1000 rpm
